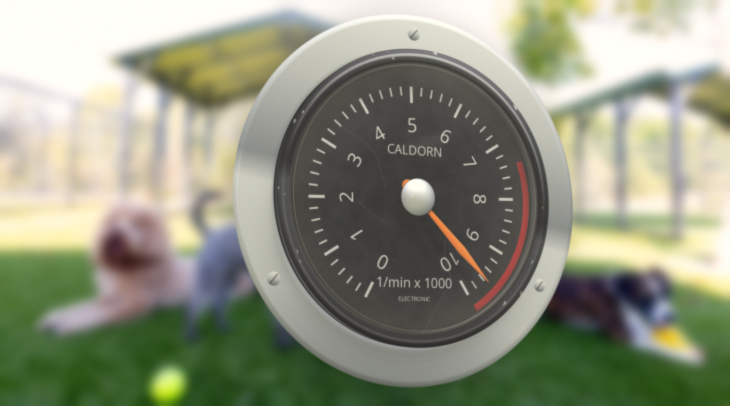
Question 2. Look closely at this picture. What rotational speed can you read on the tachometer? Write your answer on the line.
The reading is 9600 rpm
